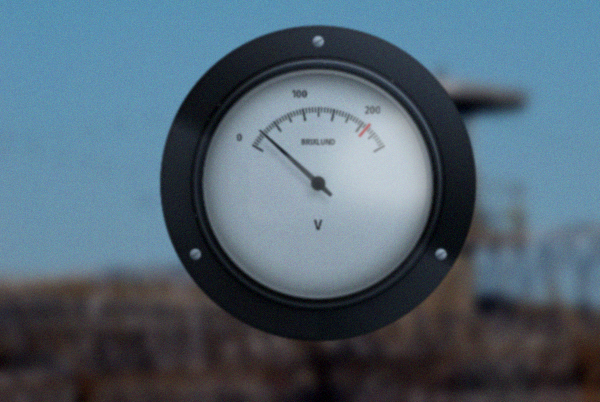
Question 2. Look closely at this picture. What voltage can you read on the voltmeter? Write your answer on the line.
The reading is 25 V
